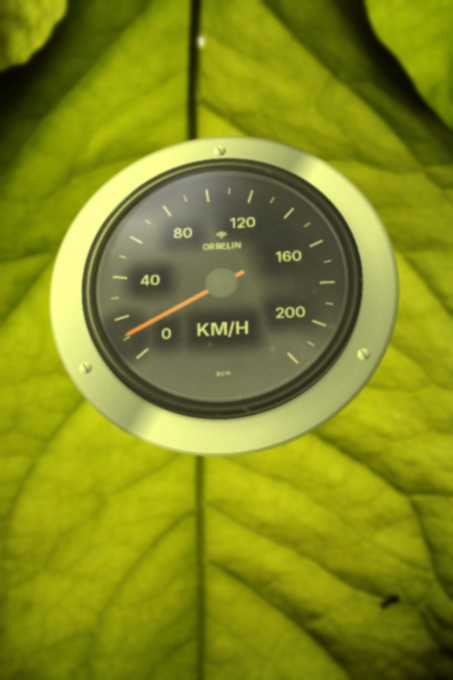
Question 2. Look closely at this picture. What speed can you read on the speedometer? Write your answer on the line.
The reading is 10 km/h
